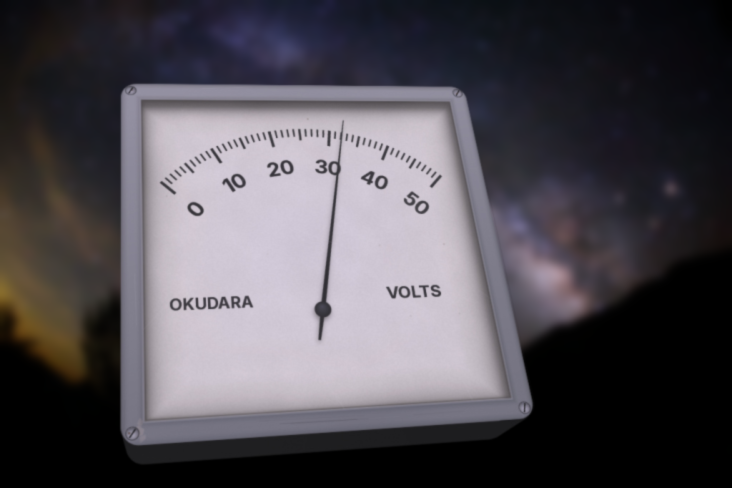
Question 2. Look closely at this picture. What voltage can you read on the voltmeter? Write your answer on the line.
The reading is 32 V
